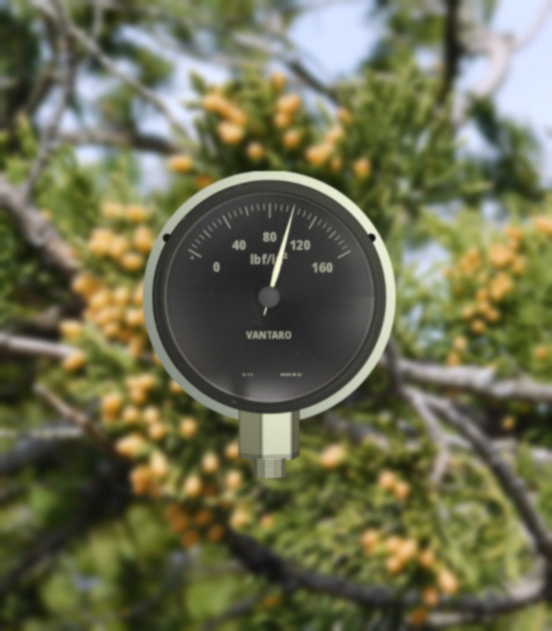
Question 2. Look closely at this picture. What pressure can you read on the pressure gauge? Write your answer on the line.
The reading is 100 psi
